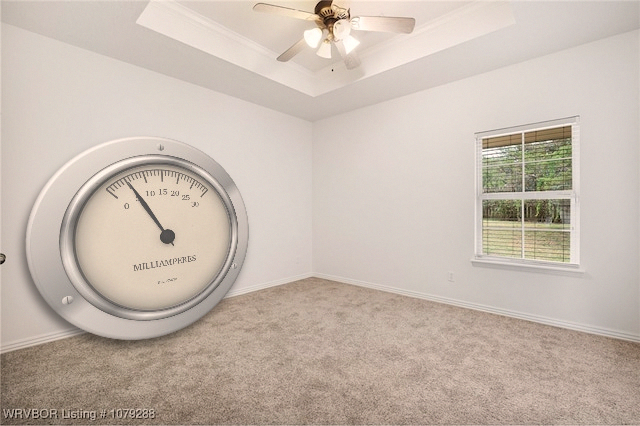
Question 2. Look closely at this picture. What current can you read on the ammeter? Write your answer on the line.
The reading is 5 mA
